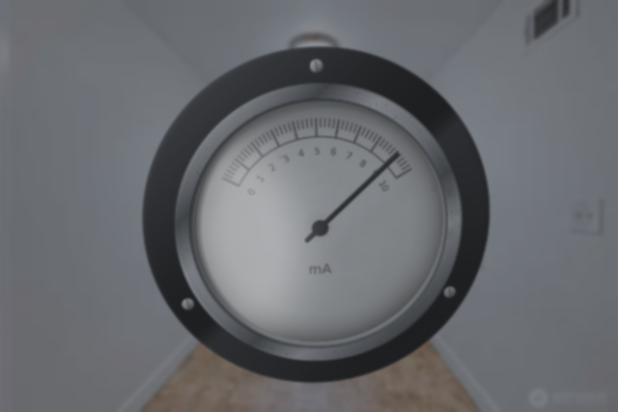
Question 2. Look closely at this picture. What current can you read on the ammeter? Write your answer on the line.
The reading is 9 mA
